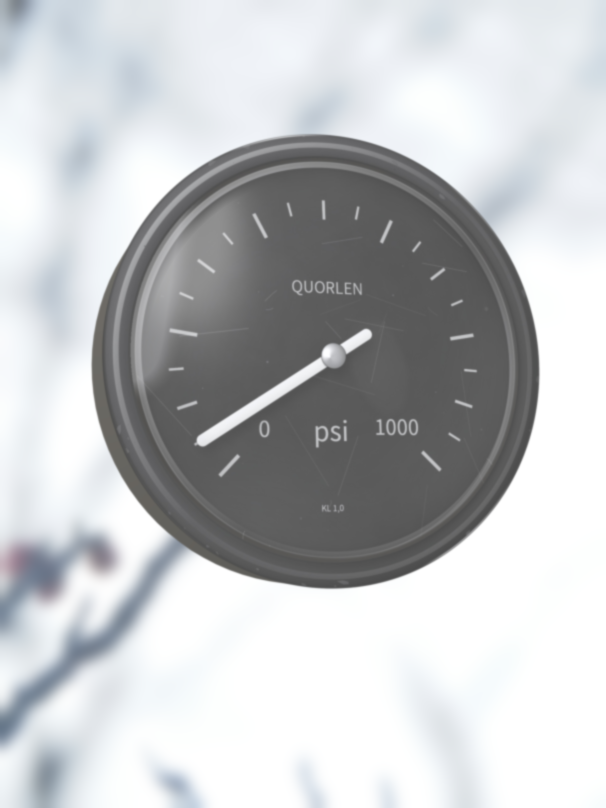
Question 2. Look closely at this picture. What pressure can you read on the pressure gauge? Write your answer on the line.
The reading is 50 psi
